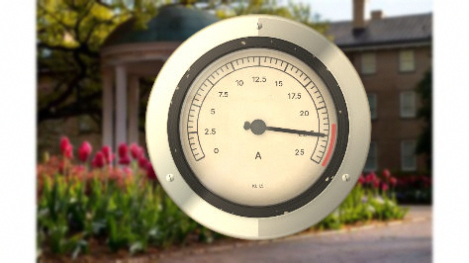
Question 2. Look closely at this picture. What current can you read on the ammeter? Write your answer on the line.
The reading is 22.5 A
